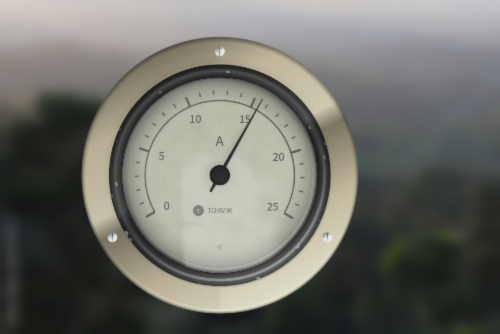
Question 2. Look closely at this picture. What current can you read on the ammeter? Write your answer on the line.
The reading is 15.5 A
